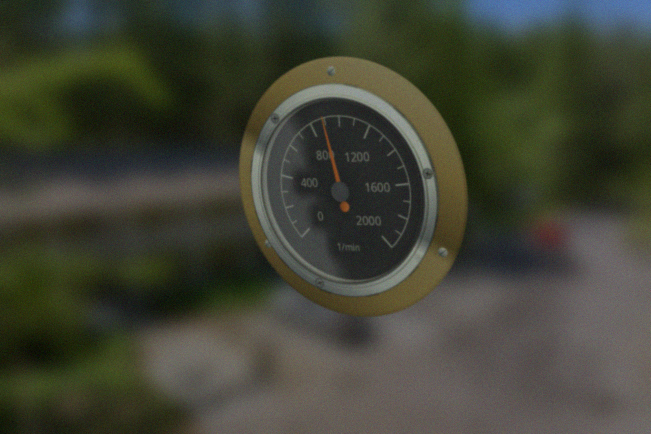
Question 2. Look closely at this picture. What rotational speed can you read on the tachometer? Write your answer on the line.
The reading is 900 rpm
